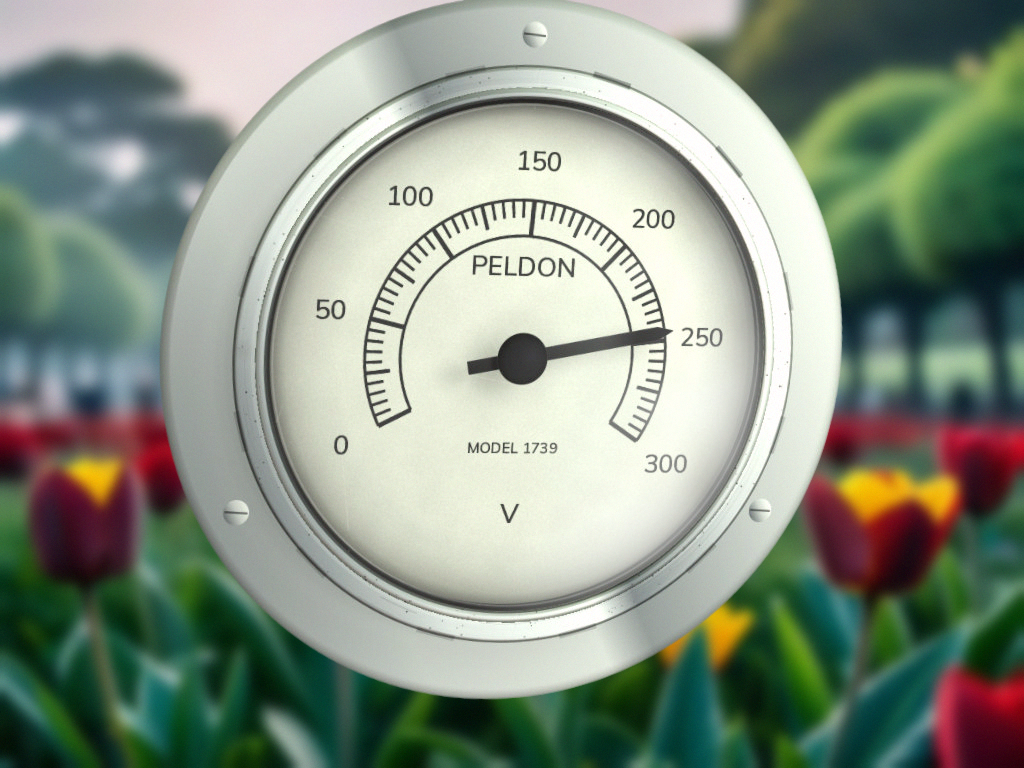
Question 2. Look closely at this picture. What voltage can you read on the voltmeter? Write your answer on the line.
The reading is 245 V
